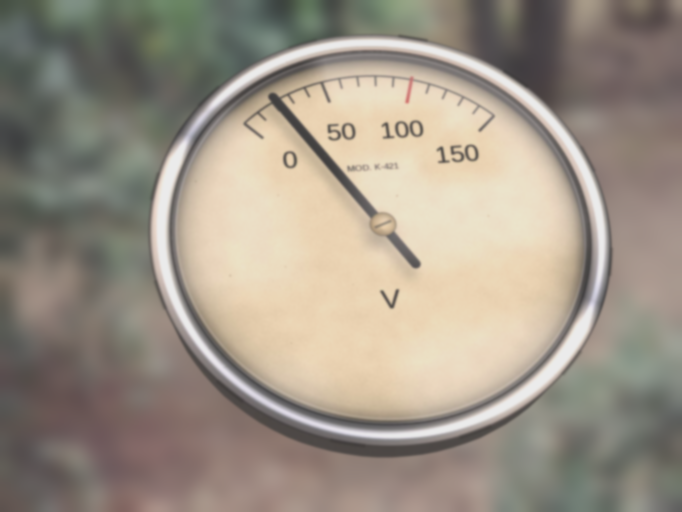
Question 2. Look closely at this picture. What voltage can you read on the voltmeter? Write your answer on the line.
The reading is 20 V
